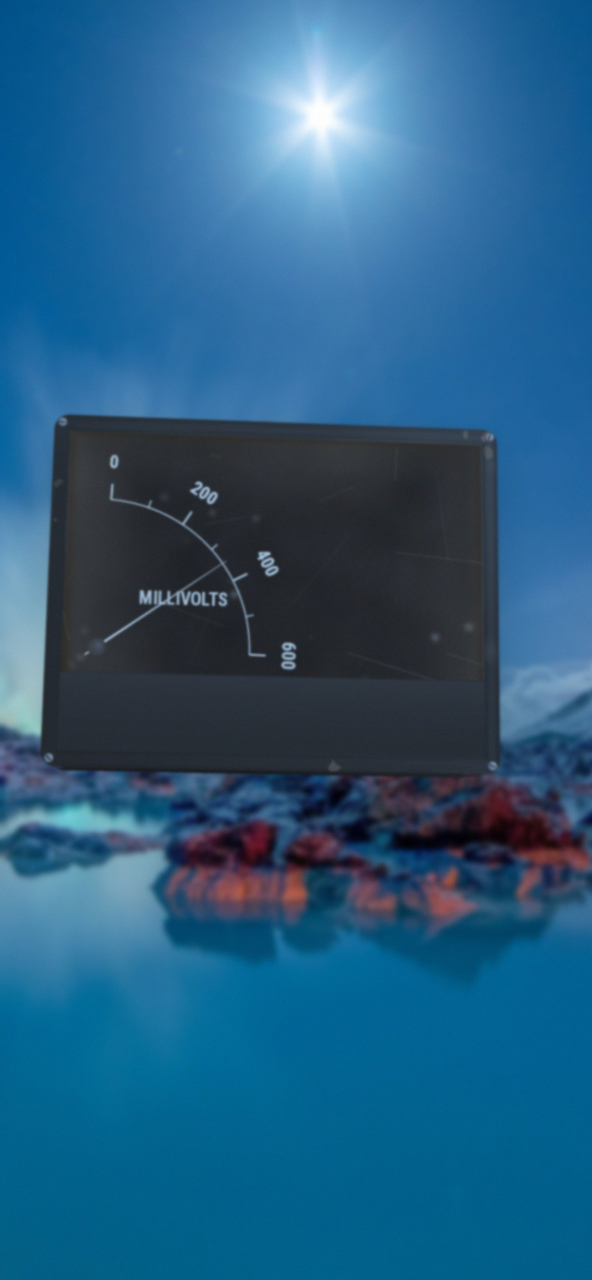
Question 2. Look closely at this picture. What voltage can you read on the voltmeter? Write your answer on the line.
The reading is 350 mV
